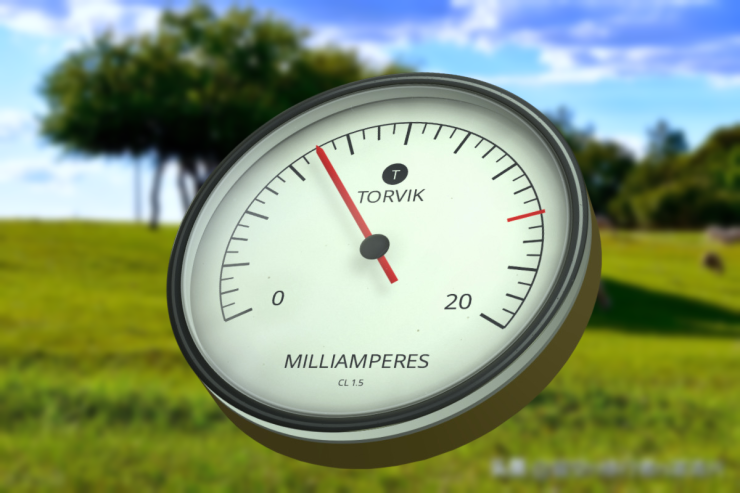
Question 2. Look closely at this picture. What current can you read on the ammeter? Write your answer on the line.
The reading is 7 mA
